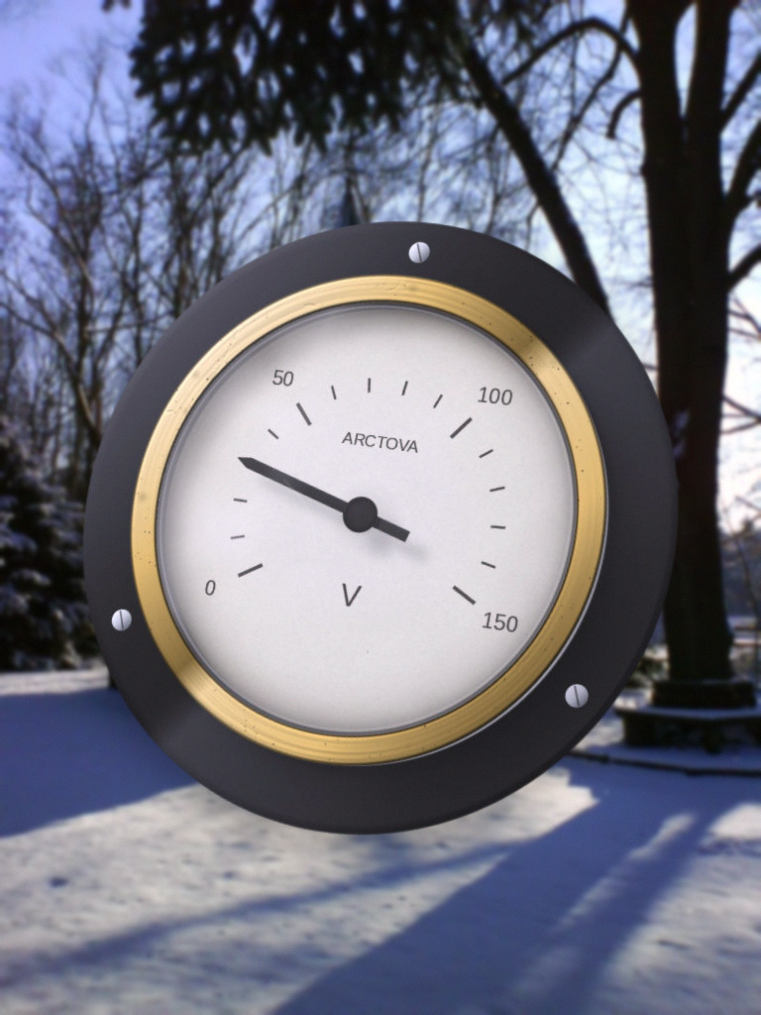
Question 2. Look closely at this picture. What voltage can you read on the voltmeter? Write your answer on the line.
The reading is 30 V
